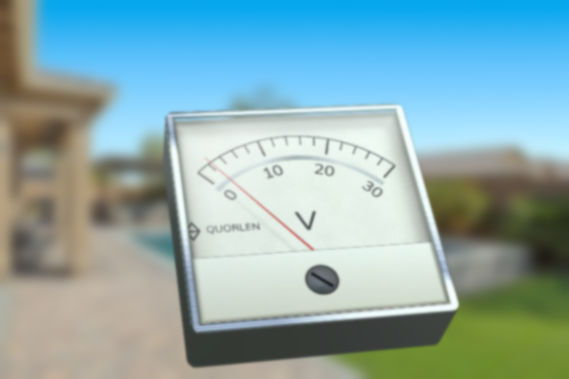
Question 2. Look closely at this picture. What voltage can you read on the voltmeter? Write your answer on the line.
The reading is 2 V
